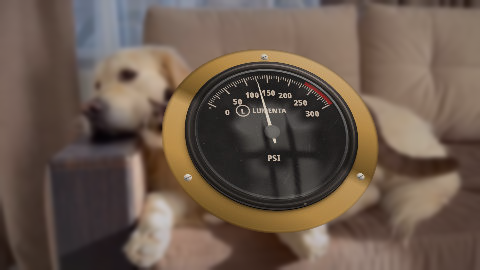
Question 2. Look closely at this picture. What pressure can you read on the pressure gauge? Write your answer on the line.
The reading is 125 psi
